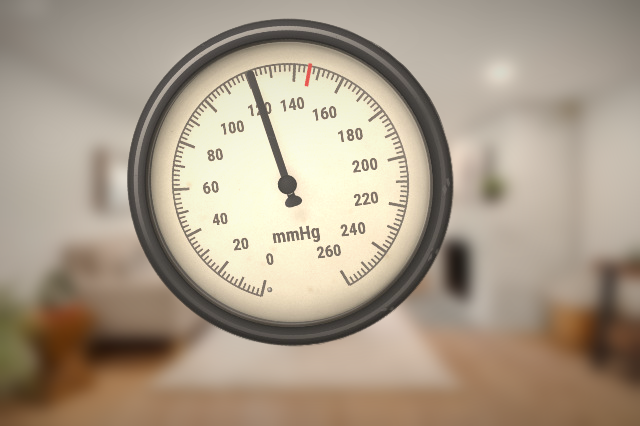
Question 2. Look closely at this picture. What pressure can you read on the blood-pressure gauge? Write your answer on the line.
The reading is 122 mmHg
